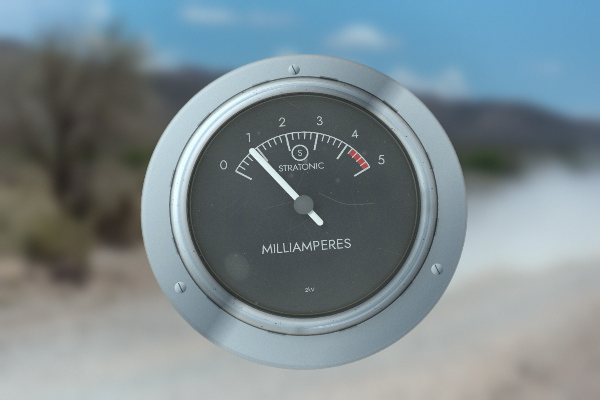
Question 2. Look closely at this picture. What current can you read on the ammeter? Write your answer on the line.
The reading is 0.8 mA
